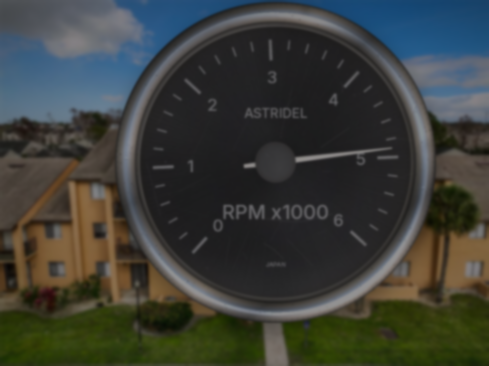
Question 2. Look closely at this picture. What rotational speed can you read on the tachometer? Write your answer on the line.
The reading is 4900 rpm
